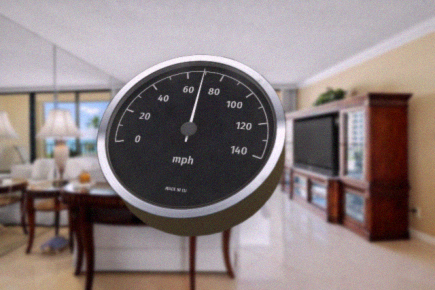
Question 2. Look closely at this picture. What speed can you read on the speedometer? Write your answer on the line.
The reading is 70 mph
